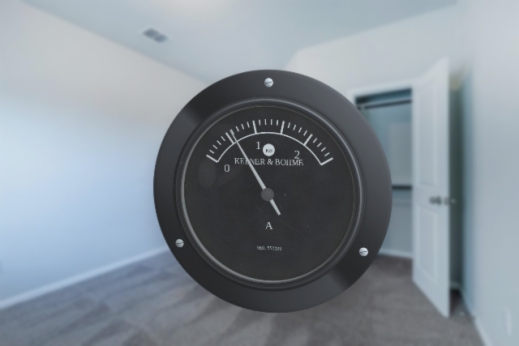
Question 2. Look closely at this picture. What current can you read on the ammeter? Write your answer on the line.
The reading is 0.6 A
